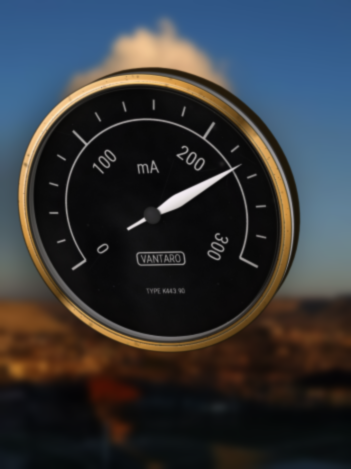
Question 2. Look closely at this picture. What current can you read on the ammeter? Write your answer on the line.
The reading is 230 mA
